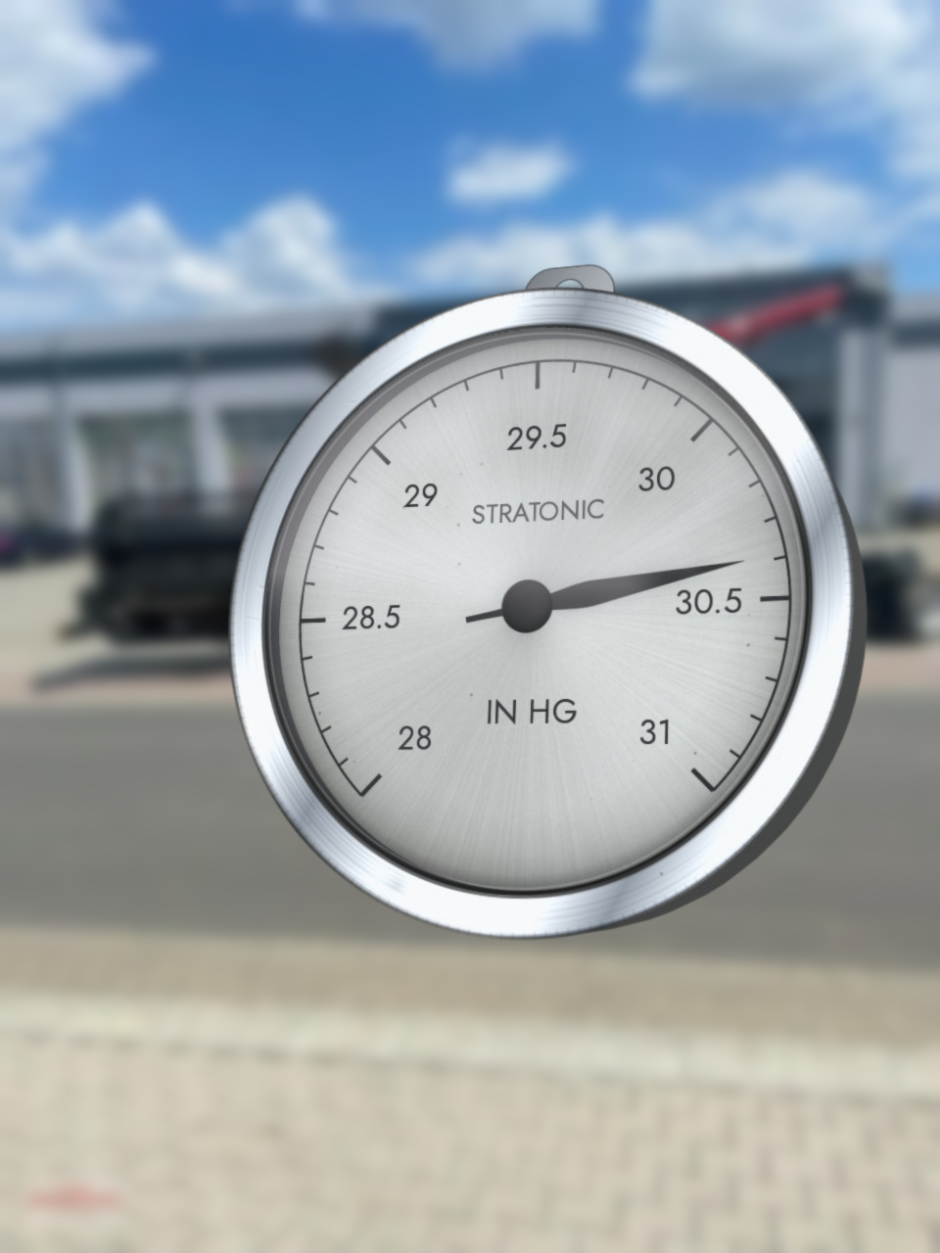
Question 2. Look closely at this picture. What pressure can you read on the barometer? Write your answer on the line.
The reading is 30.4 inHg
